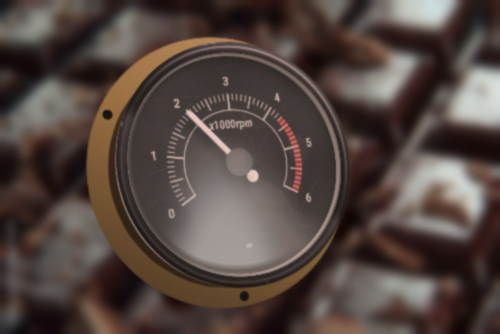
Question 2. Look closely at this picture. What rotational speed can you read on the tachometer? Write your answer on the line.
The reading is 2000 rpm
